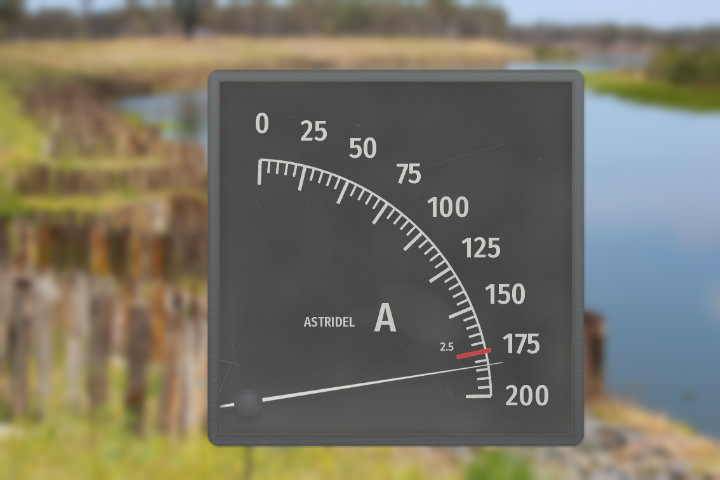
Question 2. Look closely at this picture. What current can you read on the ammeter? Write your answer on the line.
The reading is 182.5 A
